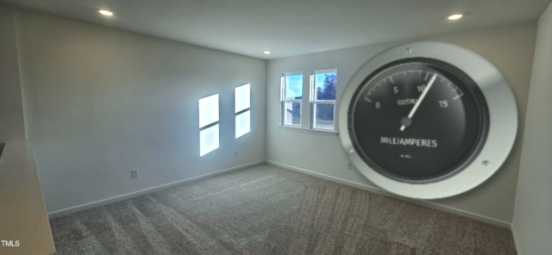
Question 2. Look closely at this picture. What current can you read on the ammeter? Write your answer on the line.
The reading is 11 mA
